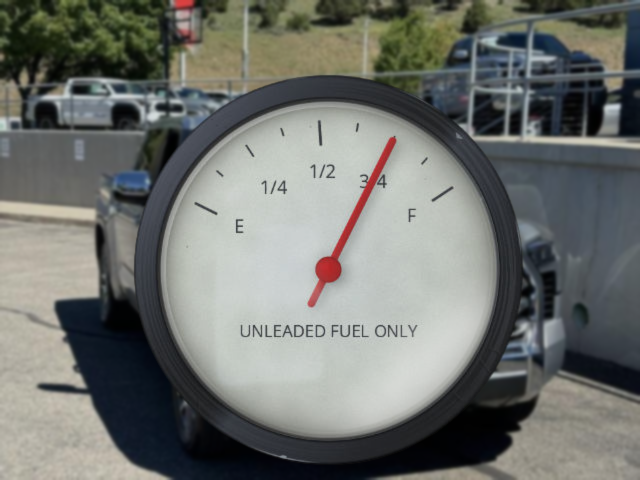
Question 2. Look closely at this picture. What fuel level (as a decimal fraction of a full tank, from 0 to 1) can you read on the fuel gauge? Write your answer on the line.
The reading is 0.75
